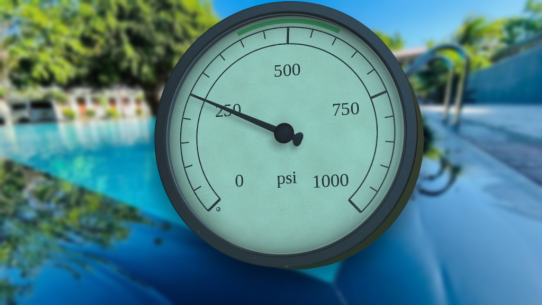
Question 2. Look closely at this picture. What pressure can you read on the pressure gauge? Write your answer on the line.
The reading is 250 psi
